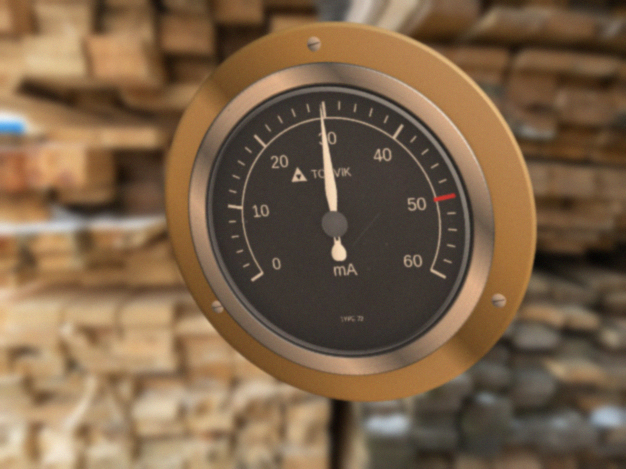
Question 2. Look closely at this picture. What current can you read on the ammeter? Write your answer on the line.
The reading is 30 mA
